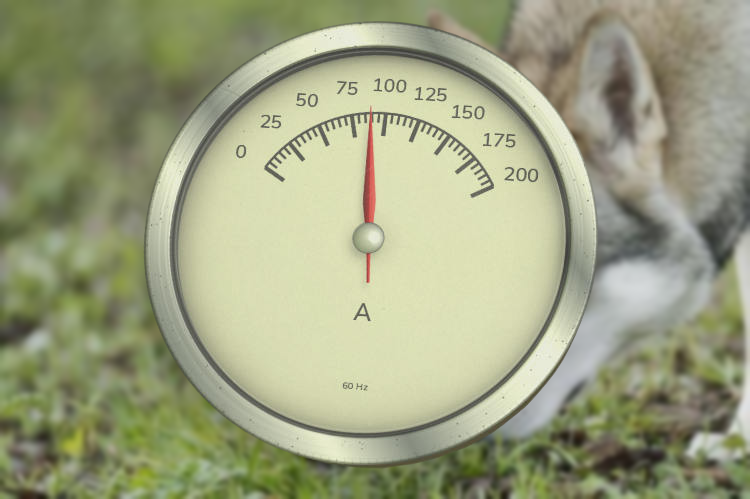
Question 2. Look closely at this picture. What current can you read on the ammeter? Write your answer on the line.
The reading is 90 A
